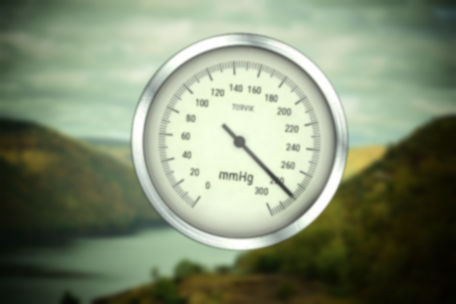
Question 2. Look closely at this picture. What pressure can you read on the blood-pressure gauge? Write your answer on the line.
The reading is 280 mmHg
